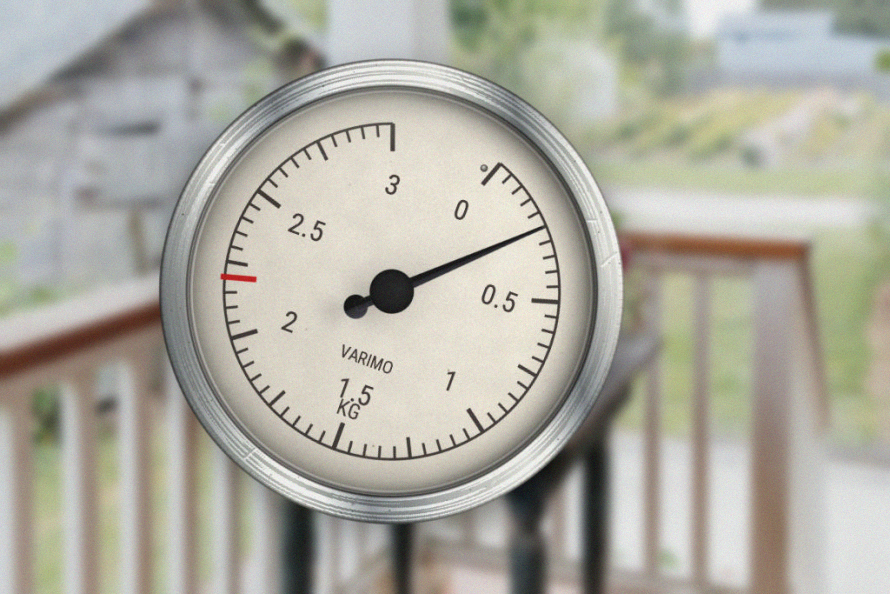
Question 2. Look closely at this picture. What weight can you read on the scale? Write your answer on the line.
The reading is 0.25 kg
